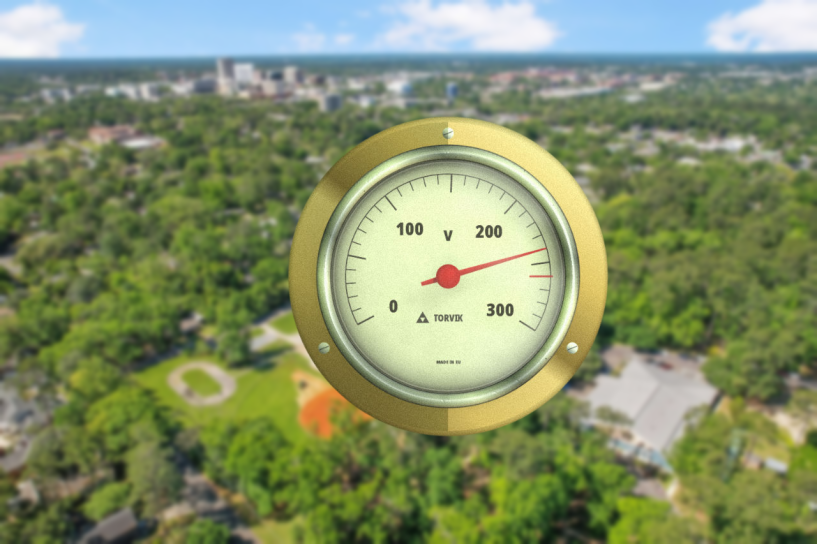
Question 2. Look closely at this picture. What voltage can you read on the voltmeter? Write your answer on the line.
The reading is 240 V
